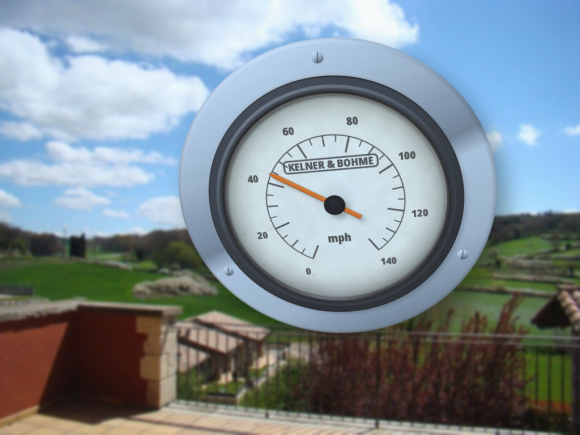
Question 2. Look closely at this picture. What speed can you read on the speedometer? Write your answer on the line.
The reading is 45 mph
